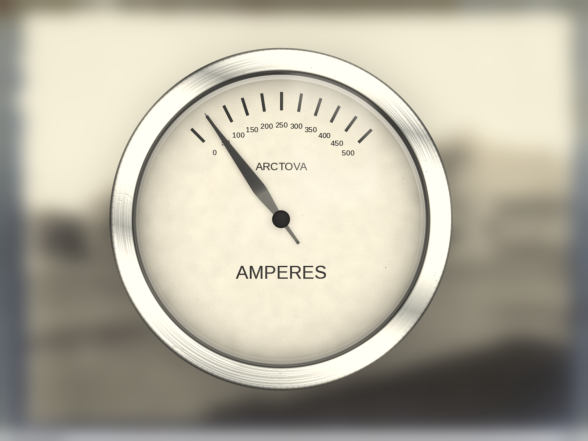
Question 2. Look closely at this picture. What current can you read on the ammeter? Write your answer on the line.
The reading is 50 A
